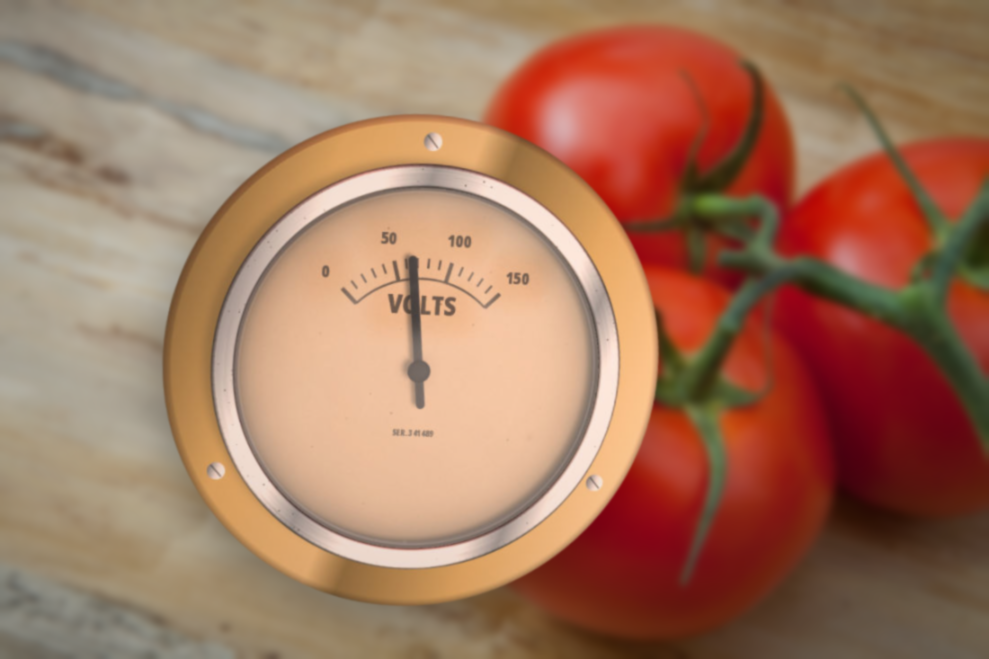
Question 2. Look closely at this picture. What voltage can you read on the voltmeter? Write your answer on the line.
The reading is 65 V
